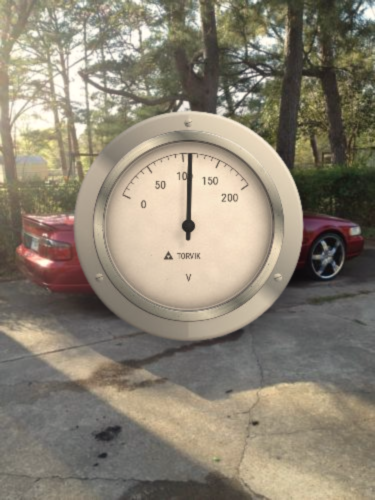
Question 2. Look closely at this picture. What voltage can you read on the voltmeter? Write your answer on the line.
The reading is 110 V
